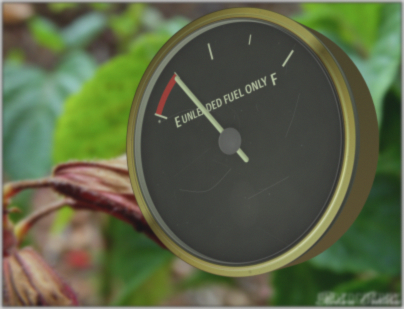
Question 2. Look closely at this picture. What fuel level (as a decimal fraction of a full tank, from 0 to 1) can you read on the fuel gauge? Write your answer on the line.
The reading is 0.25
